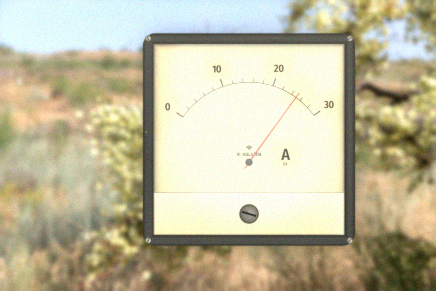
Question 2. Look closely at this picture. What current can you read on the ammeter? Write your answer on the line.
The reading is 25 A
